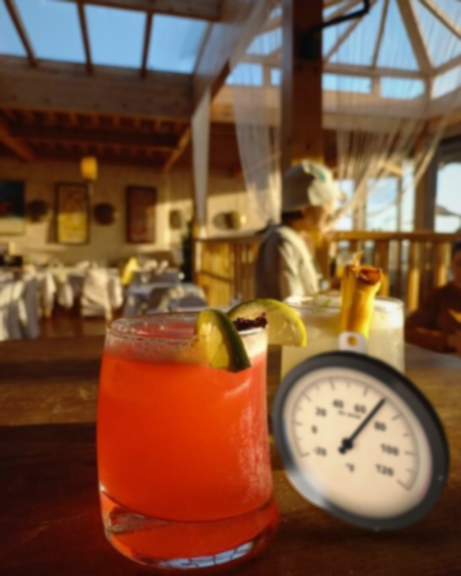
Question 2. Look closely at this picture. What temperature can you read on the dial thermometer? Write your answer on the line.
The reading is 70 °F
